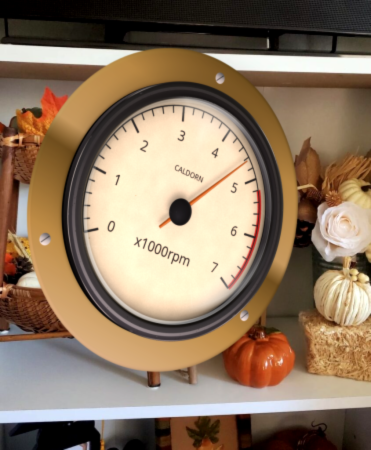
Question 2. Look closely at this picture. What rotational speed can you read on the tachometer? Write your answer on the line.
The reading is 4600 rpm
